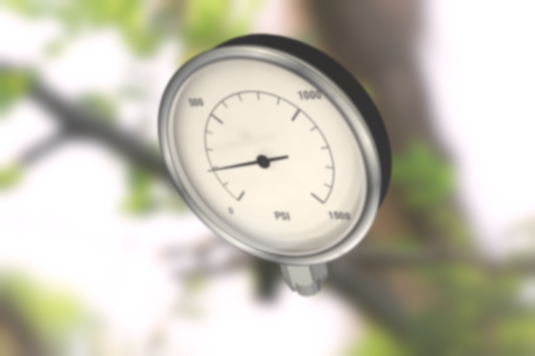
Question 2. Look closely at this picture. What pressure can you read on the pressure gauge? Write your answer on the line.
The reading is 200 psi
